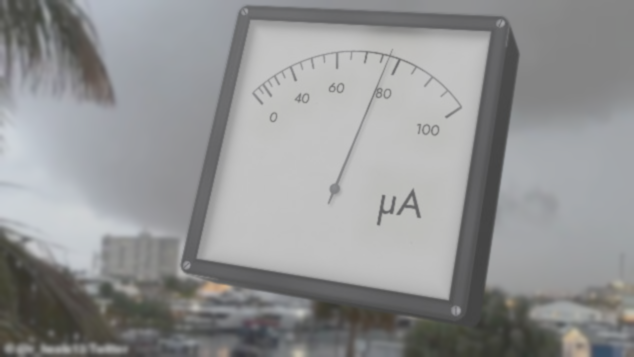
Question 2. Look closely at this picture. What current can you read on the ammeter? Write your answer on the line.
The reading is 77.5 µA
